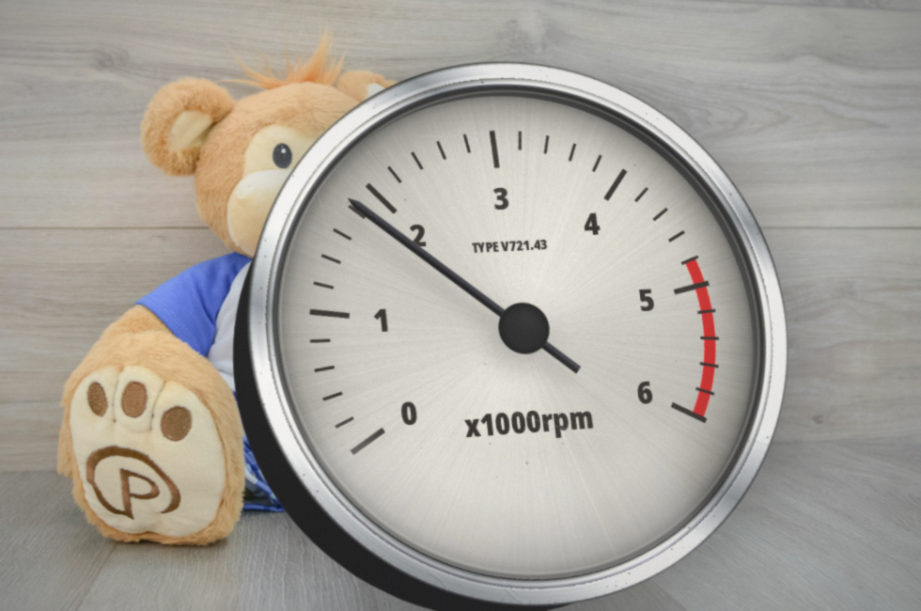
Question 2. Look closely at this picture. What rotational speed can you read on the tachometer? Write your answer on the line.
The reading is 1800 rpm
